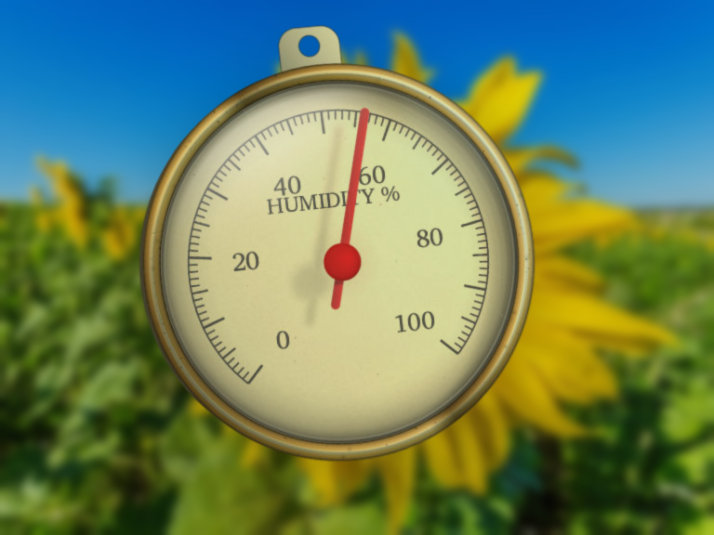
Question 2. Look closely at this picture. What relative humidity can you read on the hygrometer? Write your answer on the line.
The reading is 56 %
